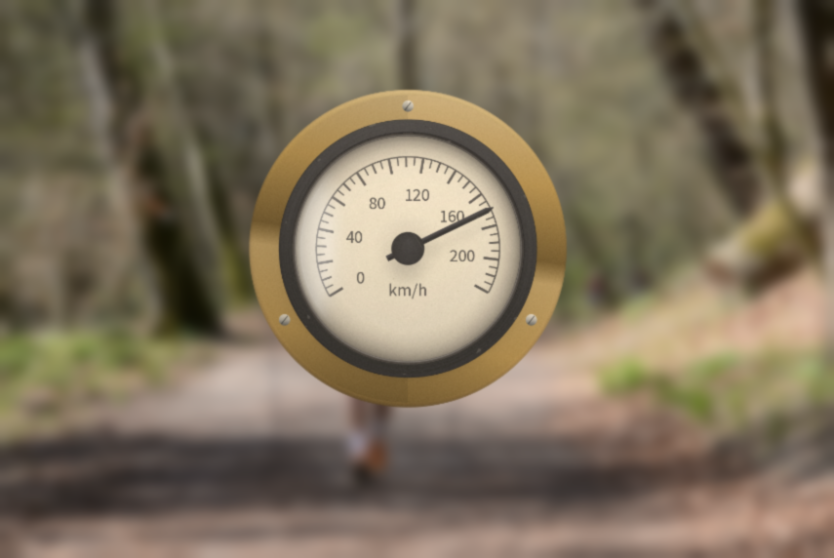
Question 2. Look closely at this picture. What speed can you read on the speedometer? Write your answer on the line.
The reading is 170 km/h
